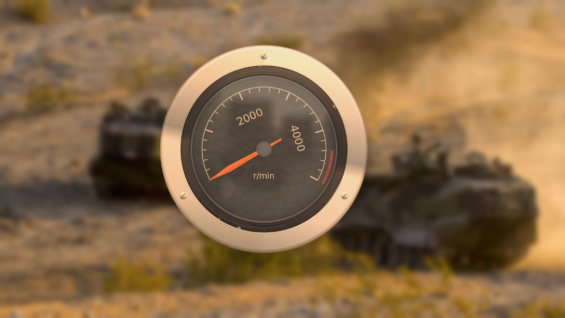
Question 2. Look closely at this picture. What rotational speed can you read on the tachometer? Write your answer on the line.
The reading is 0 rpm
